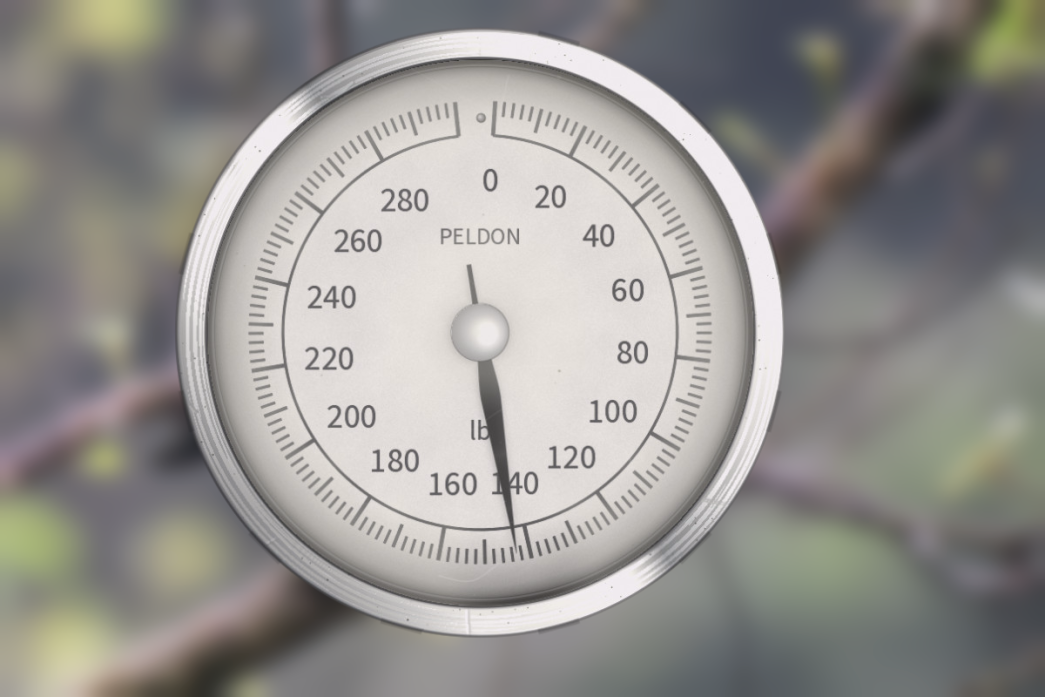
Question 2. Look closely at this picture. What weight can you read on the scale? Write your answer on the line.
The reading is 143 lb
